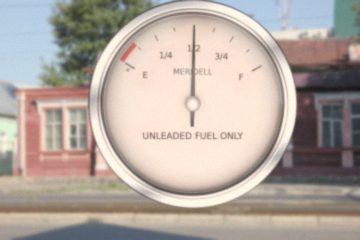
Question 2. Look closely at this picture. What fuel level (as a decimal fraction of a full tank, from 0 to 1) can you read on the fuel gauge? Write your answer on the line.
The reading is 0.5
